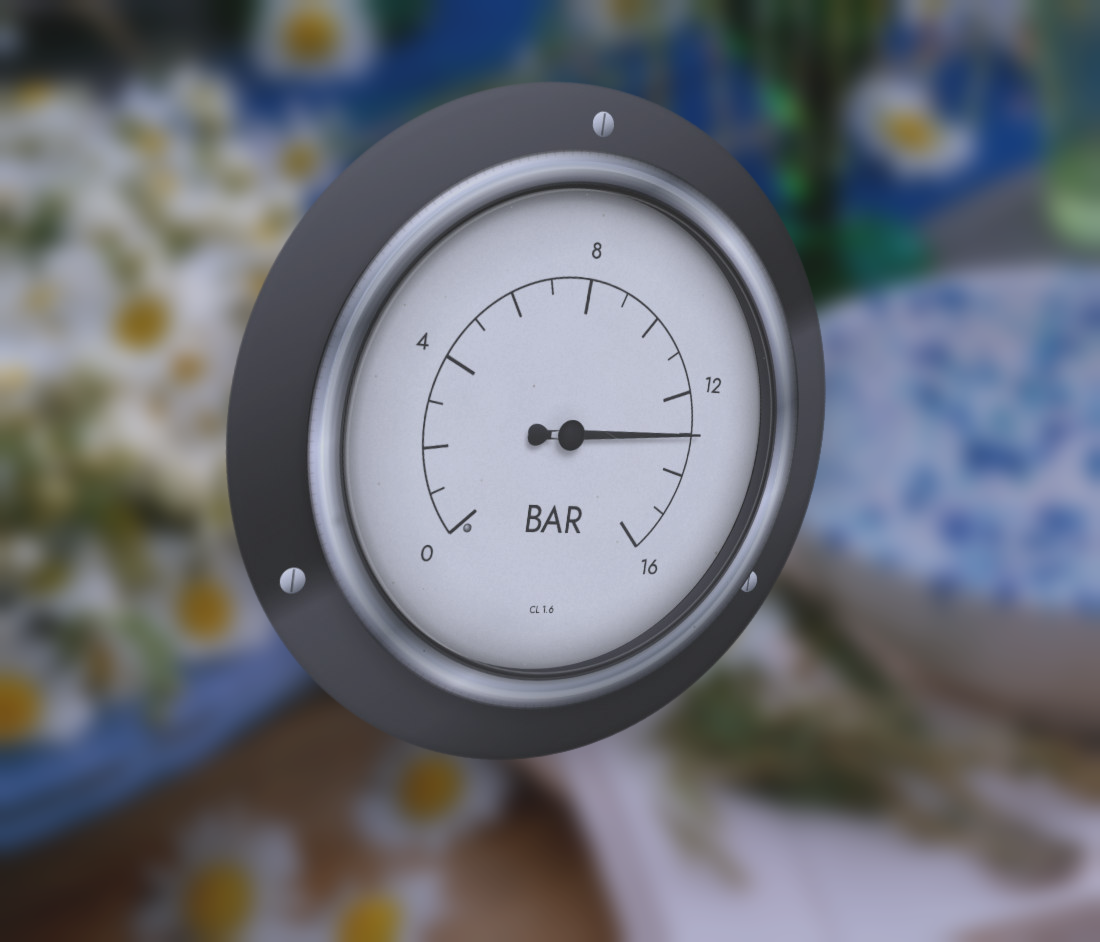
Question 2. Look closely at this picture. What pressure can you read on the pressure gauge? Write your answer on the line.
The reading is 13 bar
